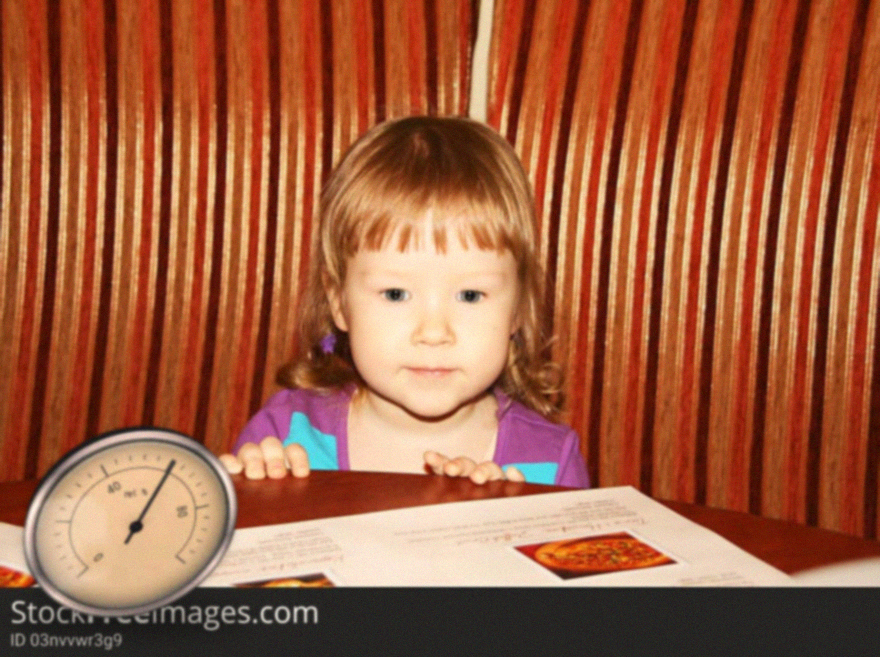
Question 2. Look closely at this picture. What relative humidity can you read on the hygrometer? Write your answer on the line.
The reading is 60 %
